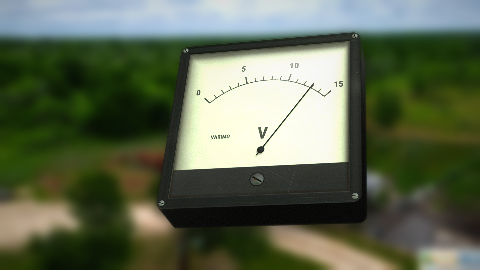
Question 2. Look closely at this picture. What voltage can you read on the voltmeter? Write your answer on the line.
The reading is 13 V
